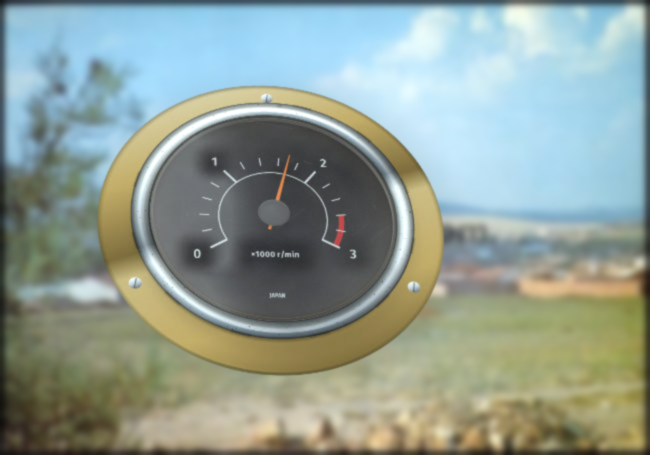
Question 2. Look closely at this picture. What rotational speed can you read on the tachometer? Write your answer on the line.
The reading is 1700 rpm
